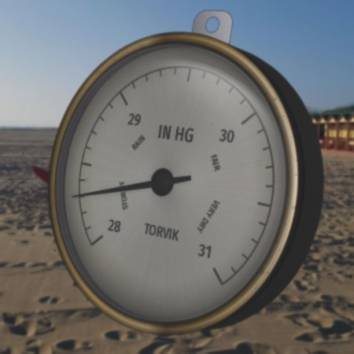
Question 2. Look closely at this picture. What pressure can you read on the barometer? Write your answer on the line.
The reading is 28.3 inHg
